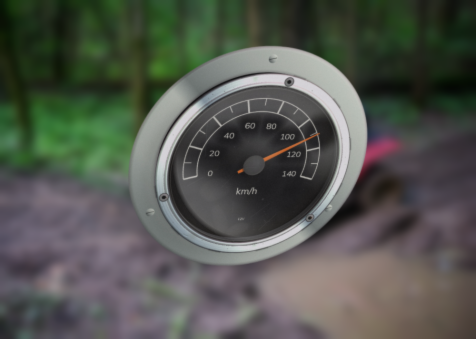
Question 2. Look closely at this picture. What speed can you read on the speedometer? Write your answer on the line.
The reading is 110 km/h
